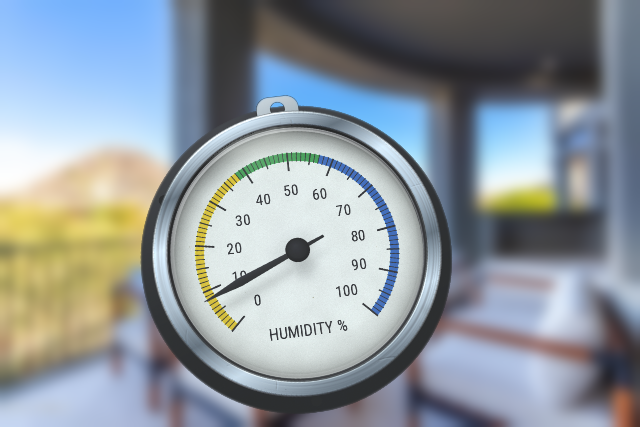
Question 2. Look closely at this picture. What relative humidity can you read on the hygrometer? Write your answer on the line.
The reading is 8 %
